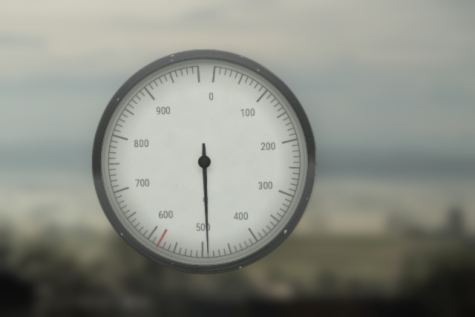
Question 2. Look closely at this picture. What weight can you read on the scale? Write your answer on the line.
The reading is 490 g
